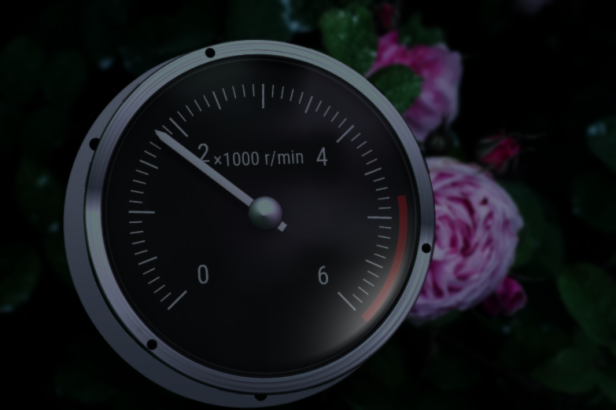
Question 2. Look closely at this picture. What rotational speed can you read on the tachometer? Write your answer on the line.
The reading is 1800 rpm
